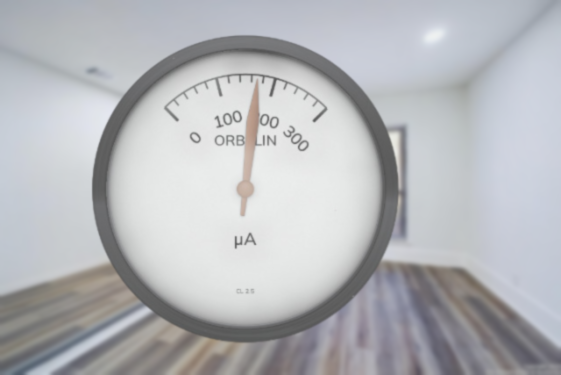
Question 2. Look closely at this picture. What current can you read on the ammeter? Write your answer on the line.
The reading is 170 µA
